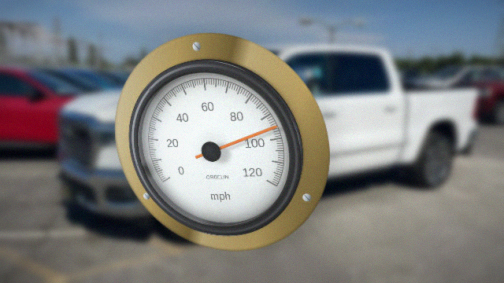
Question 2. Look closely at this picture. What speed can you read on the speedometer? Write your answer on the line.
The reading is 95 mph
